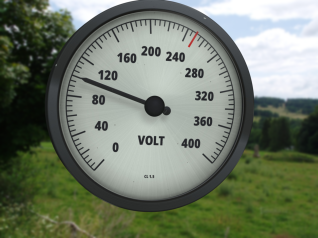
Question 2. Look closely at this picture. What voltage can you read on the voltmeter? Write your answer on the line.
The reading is 100 V
